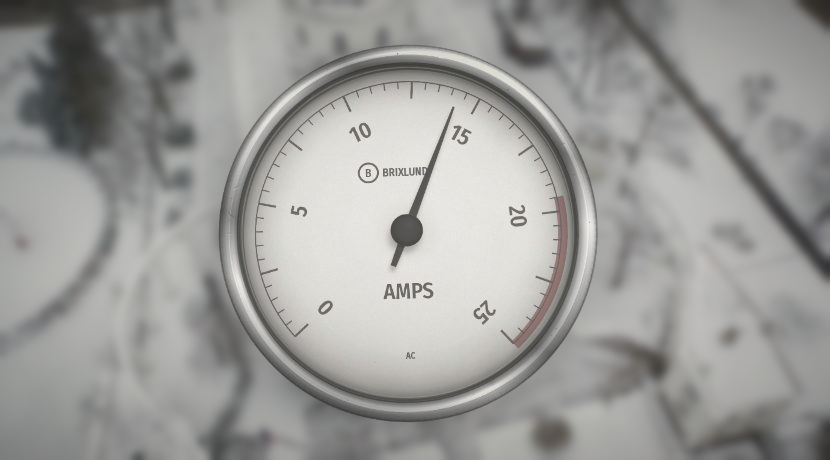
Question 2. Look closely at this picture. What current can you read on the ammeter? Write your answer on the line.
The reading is 14.25 A
